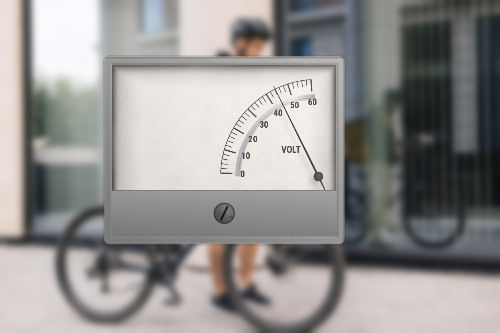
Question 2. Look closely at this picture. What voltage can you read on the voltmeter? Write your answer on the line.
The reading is 44 V
